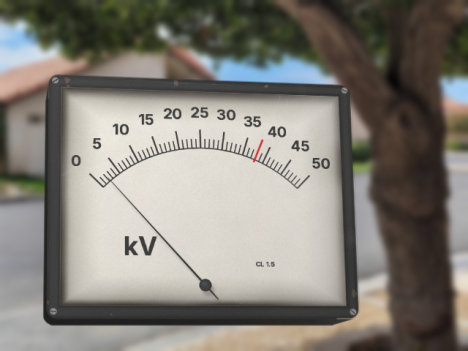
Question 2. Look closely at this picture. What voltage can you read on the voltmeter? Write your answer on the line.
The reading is 2 kV
